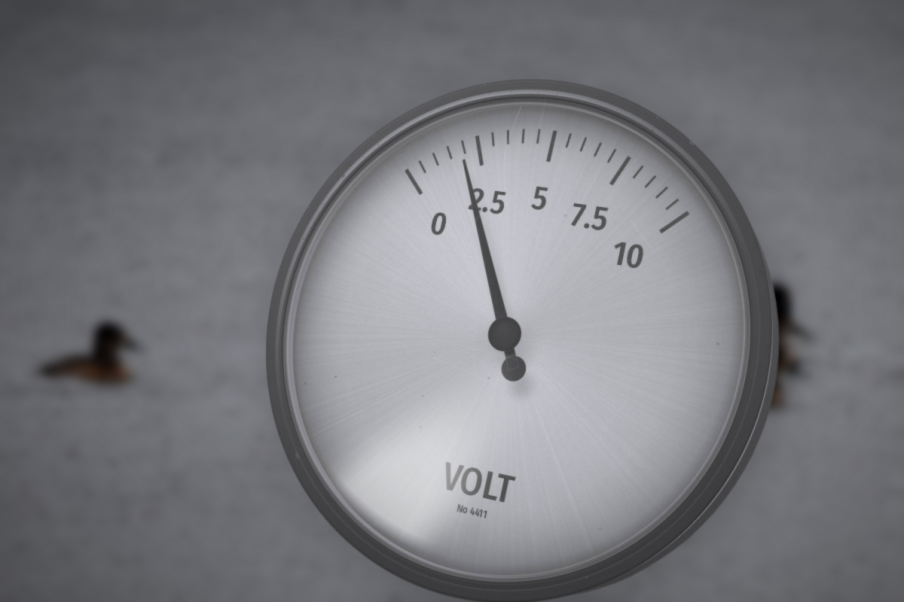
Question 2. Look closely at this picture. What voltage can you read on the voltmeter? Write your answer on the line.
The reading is 2 V
